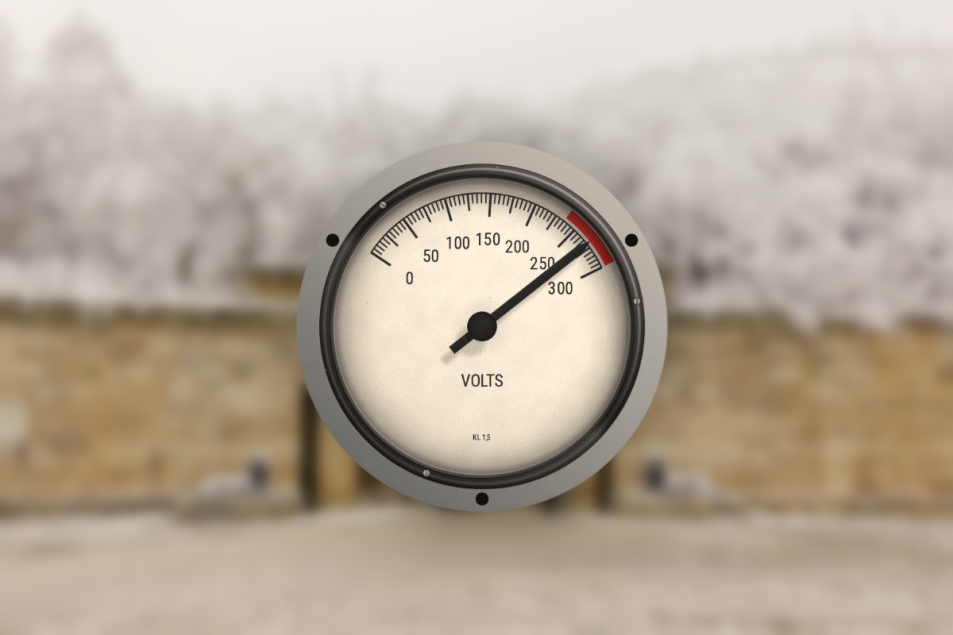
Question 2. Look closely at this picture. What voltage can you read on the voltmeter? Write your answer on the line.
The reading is 270 V
